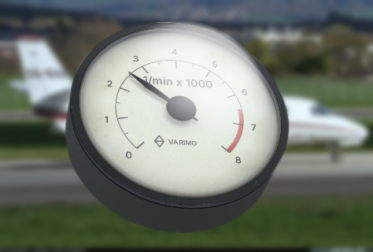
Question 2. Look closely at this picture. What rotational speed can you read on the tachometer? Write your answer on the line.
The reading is 2500 rpm
